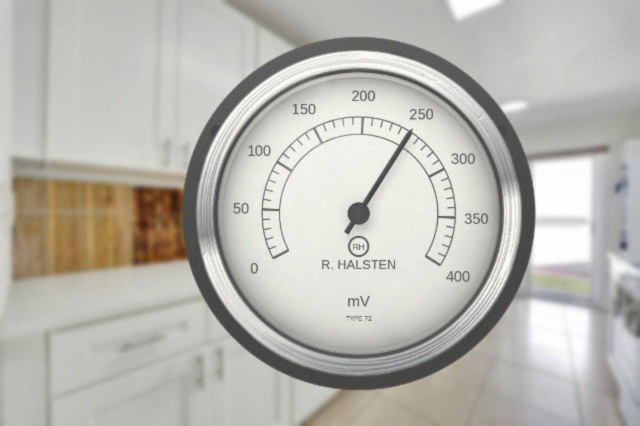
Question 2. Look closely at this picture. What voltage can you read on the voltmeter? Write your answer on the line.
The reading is 250 mV
